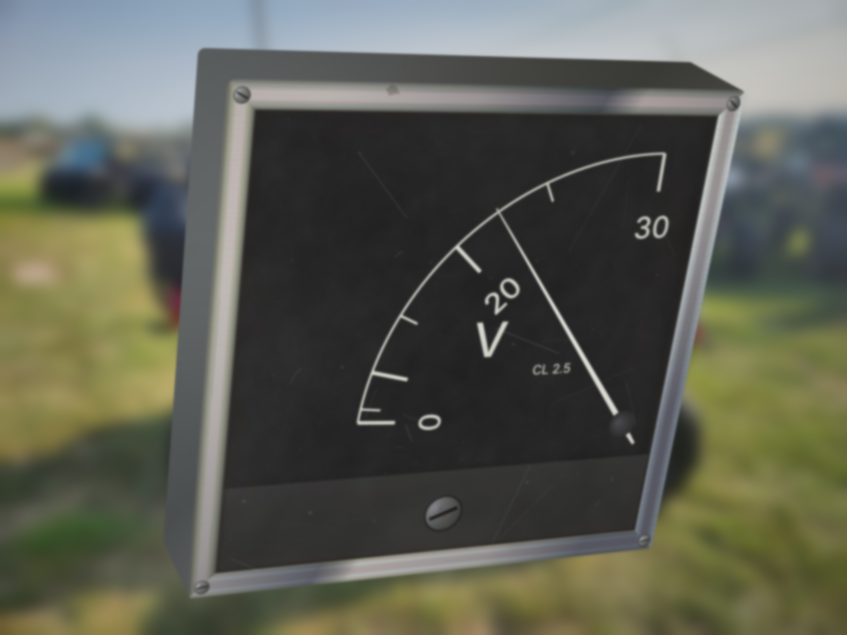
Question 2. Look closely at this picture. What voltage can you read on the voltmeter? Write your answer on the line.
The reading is 22.5 V
